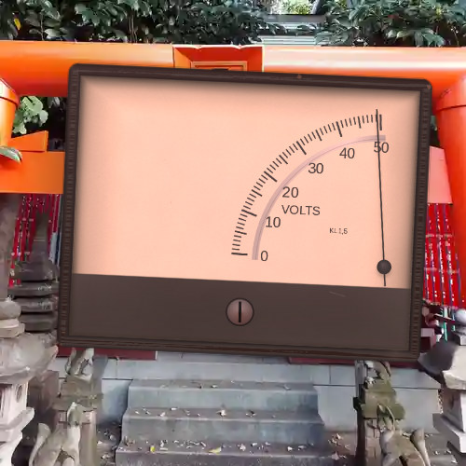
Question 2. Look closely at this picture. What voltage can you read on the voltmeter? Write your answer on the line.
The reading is 49 V
